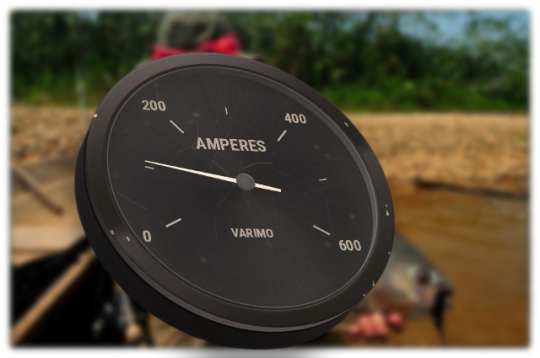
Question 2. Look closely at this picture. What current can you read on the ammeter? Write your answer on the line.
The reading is 100 A
